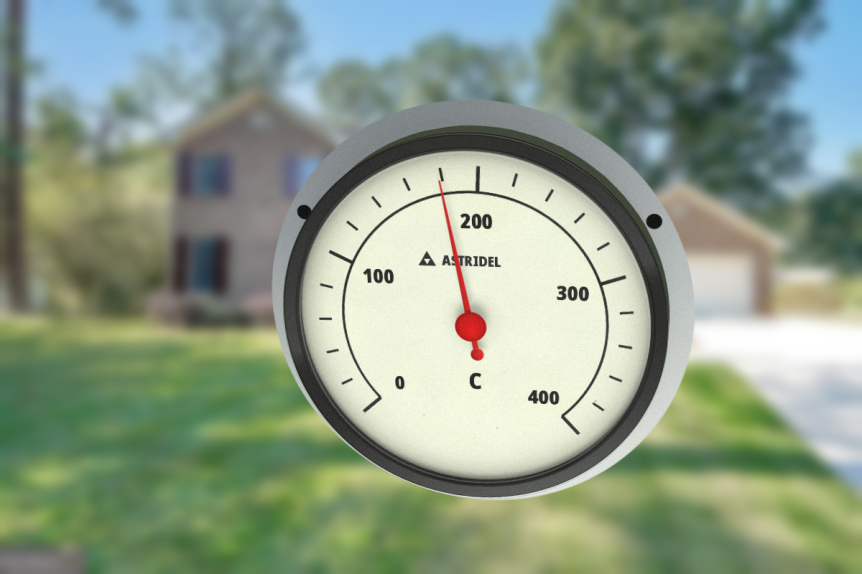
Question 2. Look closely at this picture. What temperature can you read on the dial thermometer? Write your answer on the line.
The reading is 180 °C
